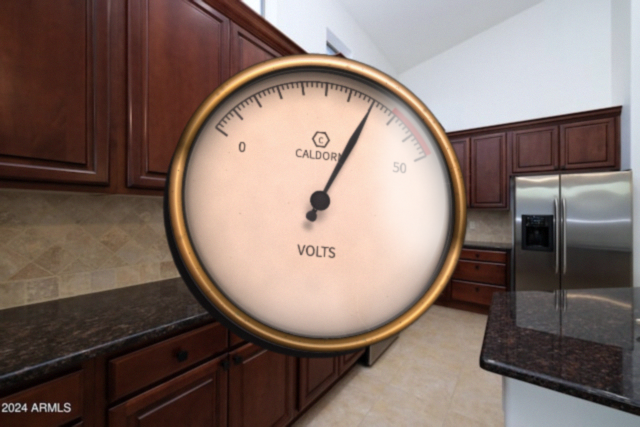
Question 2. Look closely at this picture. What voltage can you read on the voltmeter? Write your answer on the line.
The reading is 35 V
